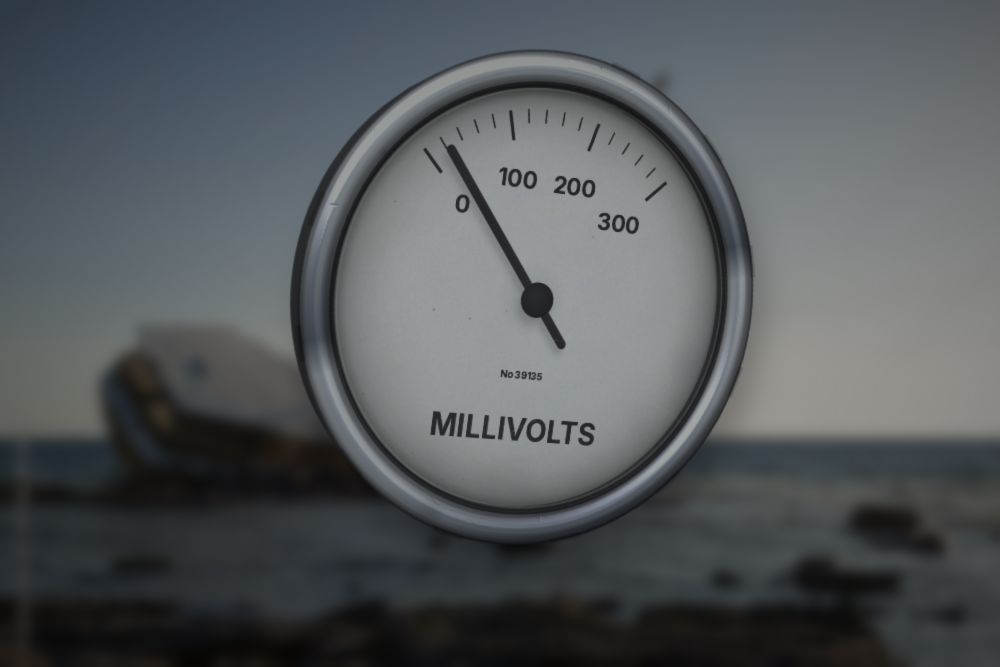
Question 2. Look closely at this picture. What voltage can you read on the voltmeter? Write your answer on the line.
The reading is 20 mV
